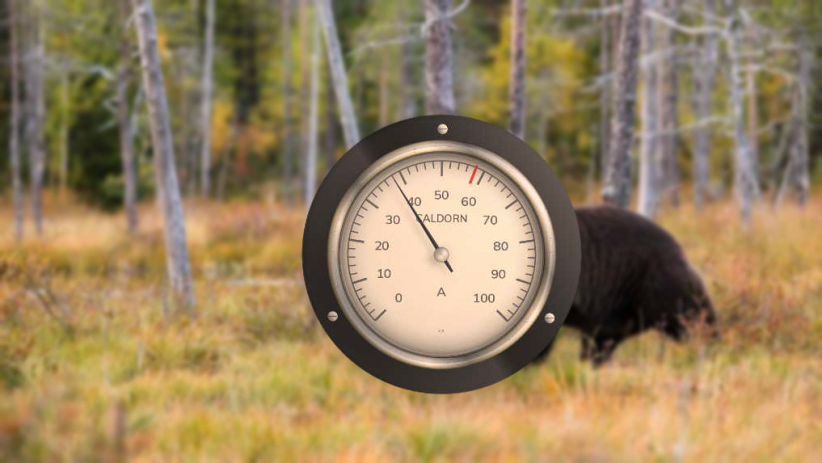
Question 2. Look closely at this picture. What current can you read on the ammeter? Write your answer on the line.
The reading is 38 A
